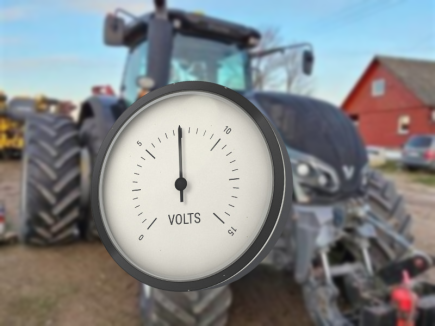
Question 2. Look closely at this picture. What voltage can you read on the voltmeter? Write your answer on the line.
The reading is 7.5 V
